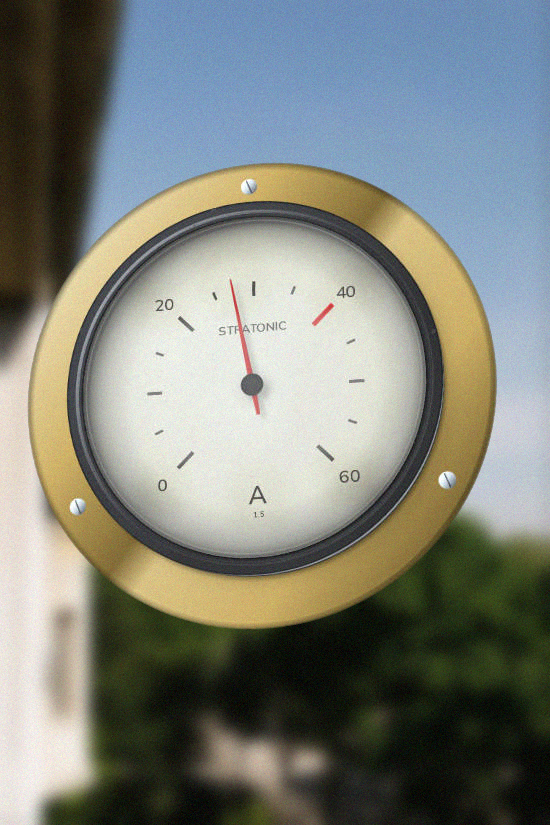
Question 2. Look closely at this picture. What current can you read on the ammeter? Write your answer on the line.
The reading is 27.5 A
